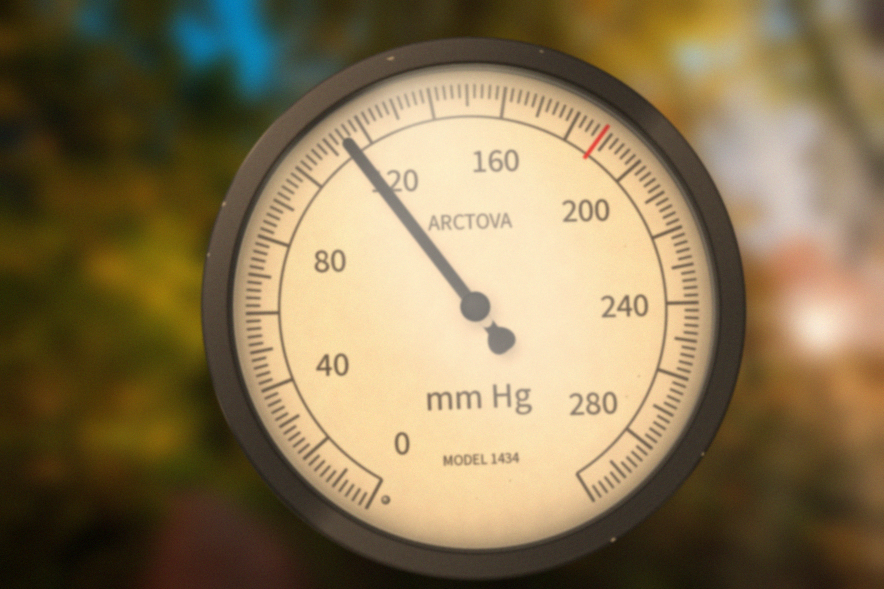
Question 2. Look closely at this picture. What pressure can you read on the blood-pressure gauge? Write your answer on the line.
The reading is 114 mmHg
